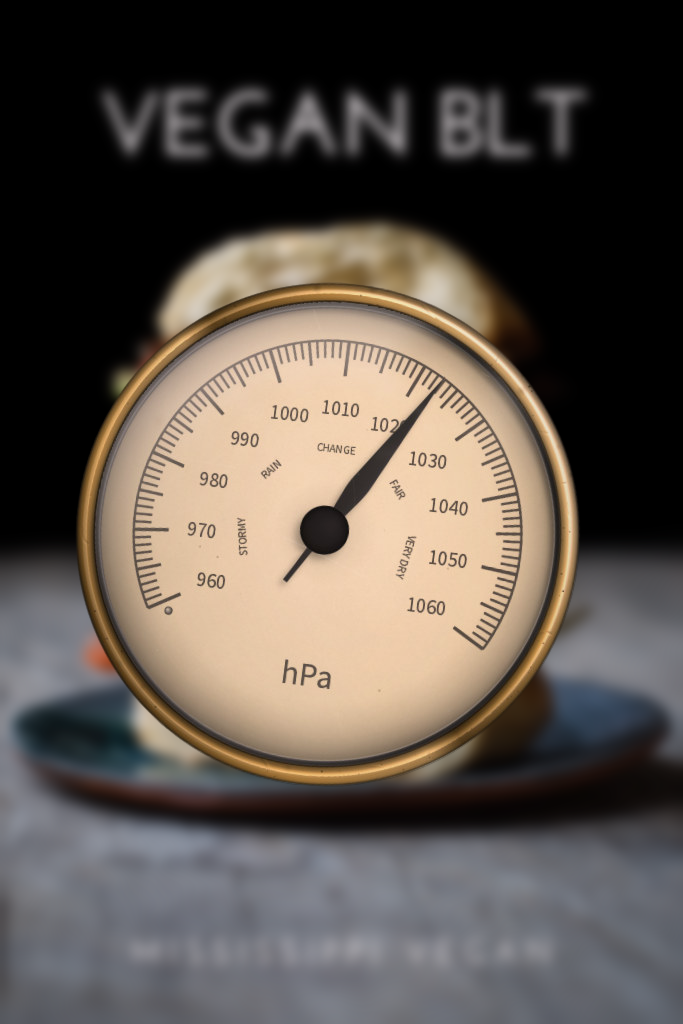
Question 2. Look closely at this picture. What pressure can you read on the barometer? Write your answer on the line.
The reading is 1023 hPa
